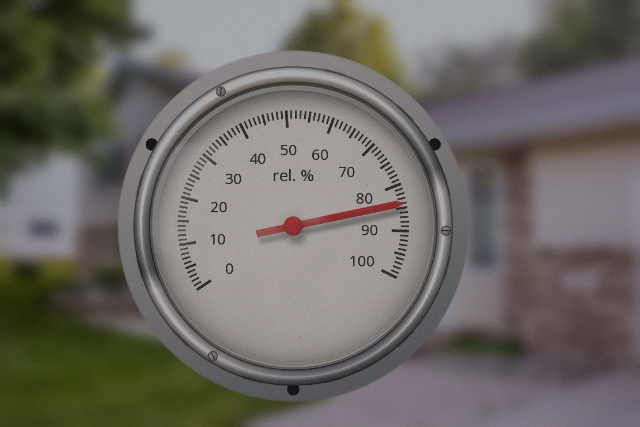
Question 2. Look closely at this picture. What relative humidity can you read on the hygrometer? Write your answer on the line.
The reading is 84 %
